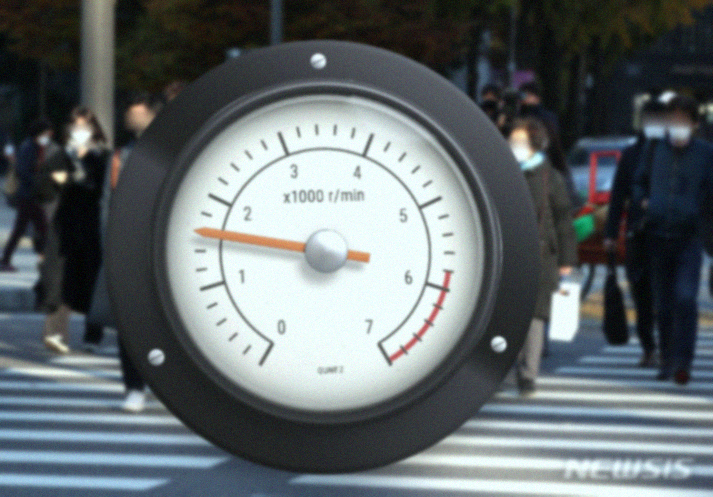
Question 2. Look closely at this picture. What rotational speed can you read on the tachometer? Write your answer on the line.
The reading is 1600 rpm
